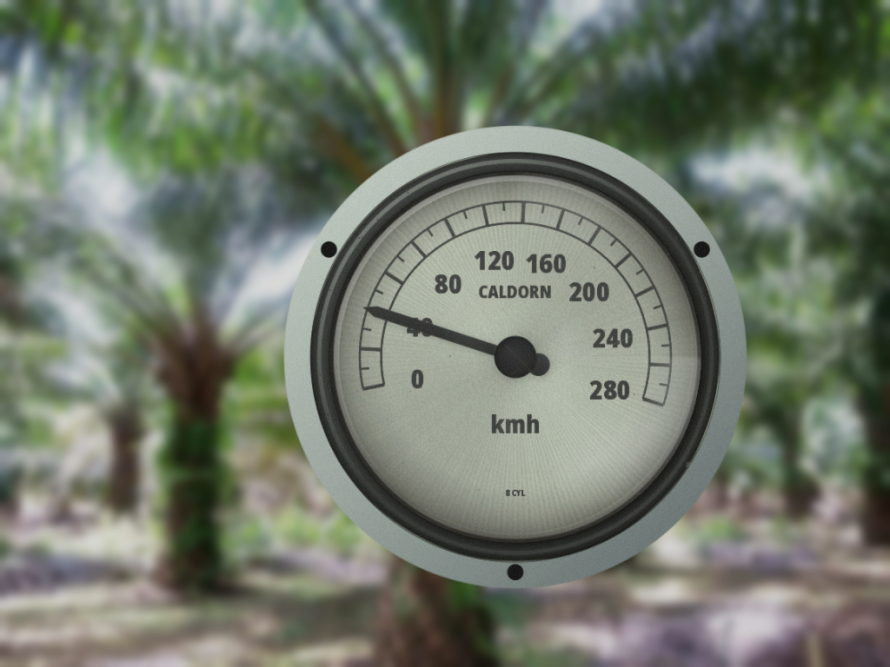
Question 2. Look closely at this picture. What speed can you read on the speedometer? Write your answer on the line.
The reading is 40 km/h
